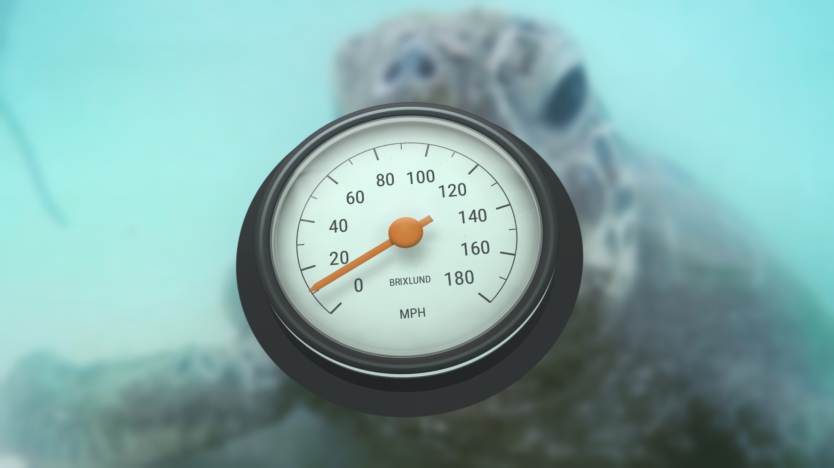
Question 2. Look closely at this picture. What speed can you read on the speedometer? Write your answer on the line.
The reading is 10 mph
